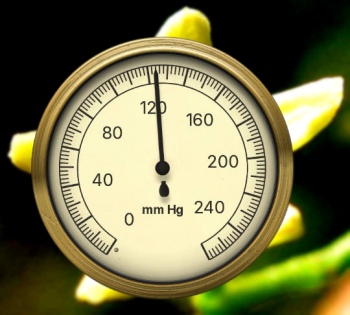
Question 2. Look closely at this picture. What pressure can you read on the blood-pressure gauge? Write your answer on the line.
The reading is 124 mmHg
